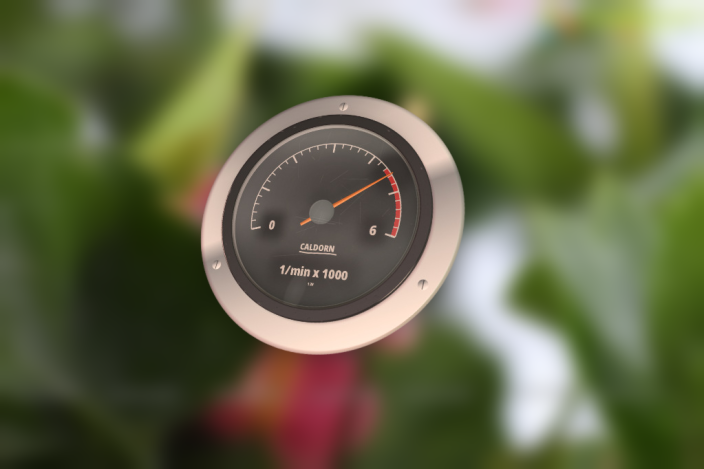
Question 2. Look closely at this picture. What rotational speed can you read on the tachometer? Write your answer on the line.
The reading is 4600 rpm
